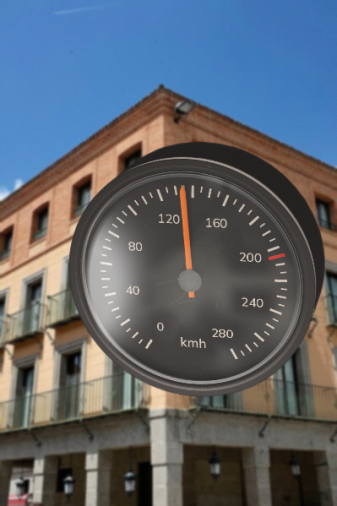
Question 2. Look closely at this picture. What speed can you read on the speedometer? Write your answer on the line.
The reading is 135 km/h
